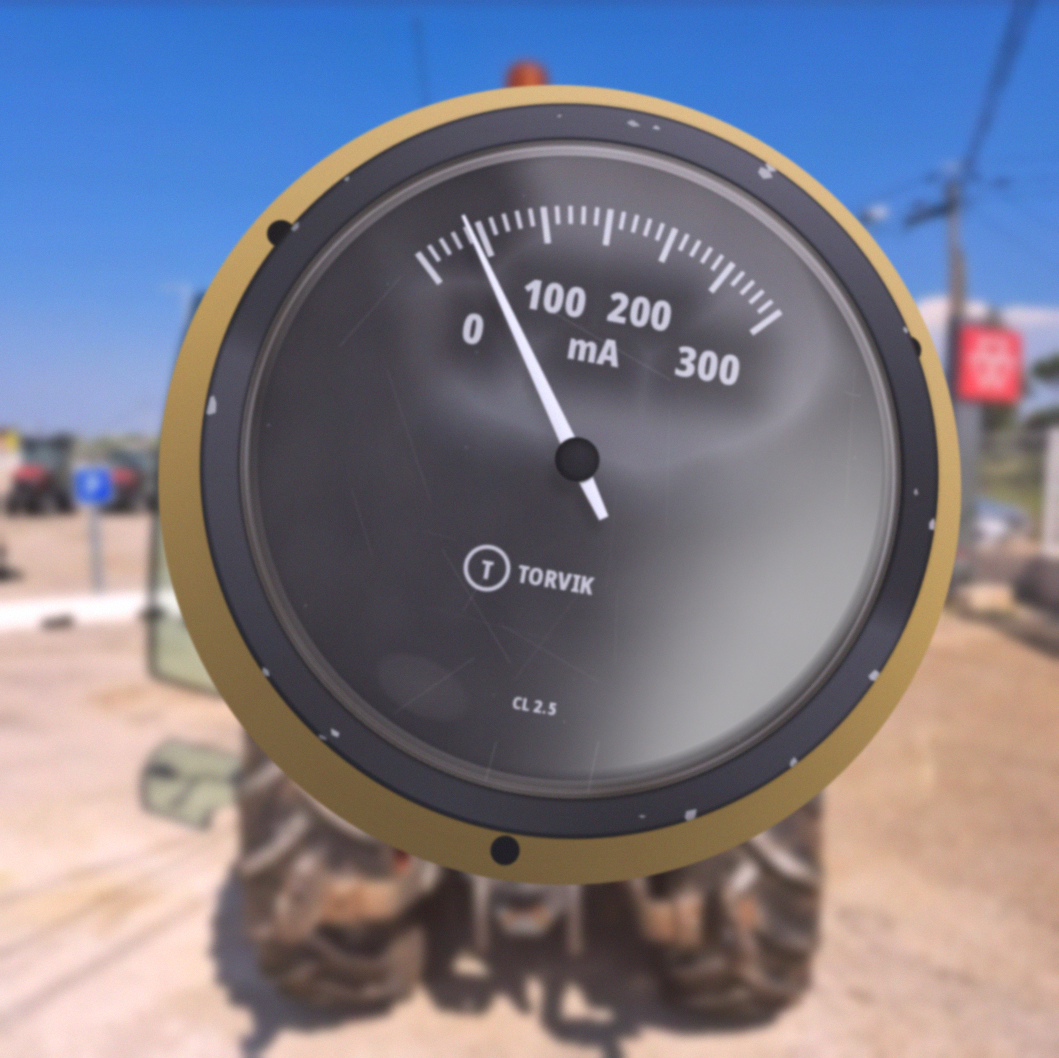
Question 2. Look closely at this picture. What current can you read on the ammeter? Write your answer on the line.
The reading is 40 mA
